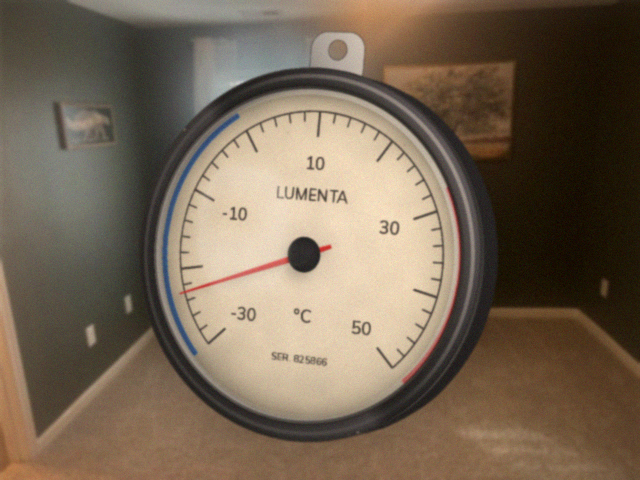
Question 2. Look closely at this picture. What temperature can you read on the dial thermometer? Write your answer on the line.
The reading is -23 °C
